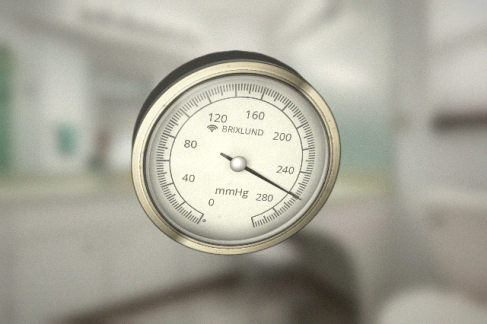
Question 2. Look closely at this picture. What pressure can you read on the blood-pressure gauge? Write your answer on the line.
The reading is 260 mmHg
